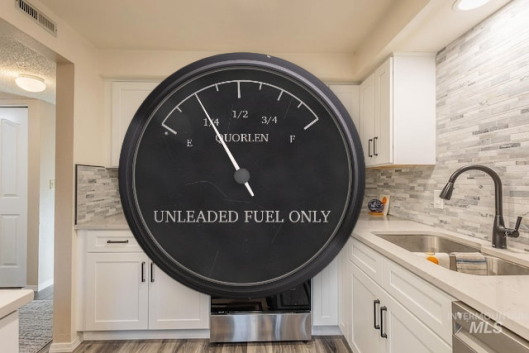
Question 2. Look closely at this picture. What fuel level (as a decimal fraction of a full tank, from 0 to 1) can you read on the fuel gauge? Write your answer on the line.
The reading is 0.25
